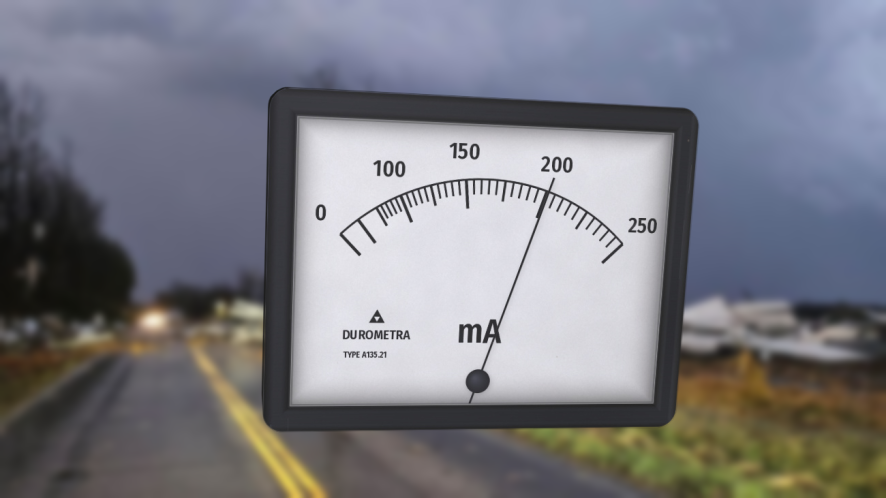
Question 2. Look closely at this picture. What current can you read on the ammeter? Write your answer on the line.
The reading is 200 mA
